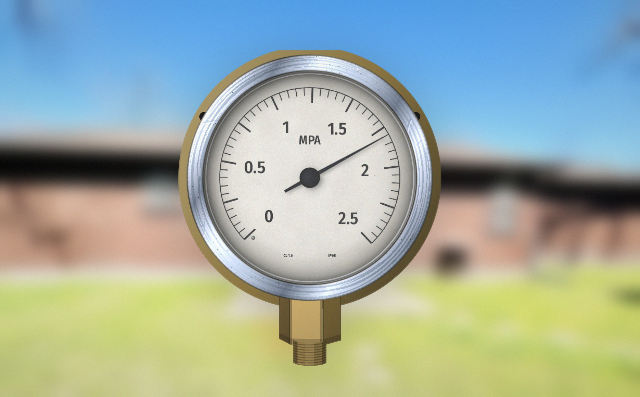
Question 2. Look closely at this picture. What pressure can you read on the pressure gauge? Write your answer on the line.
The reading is 1.8 MPa
